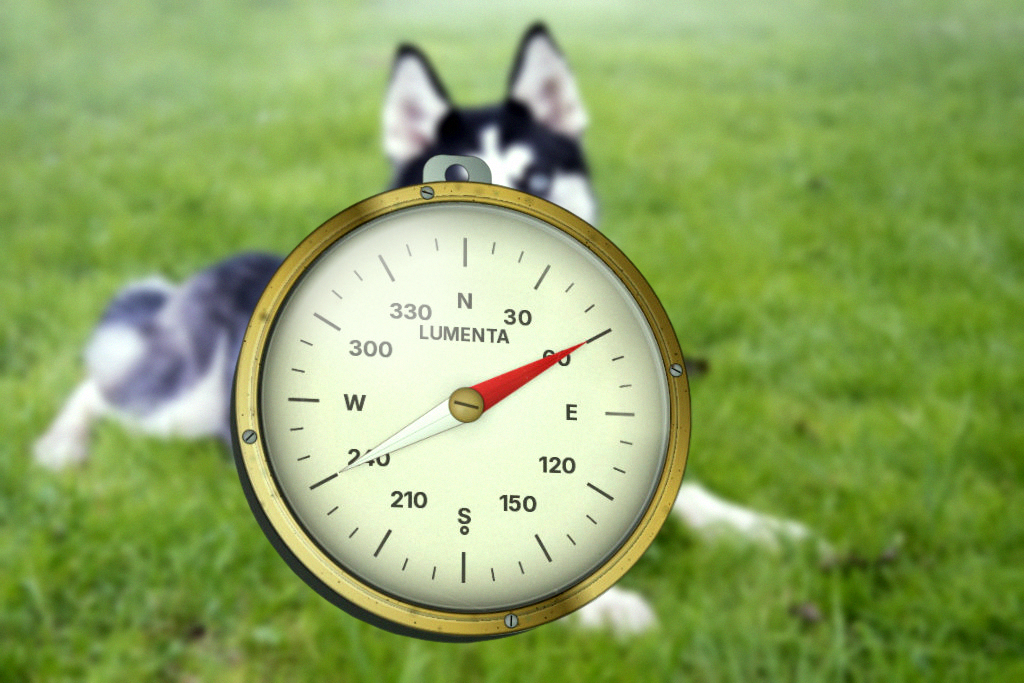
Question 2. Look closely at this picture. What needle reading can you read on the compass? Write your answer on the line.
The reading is 60 °
